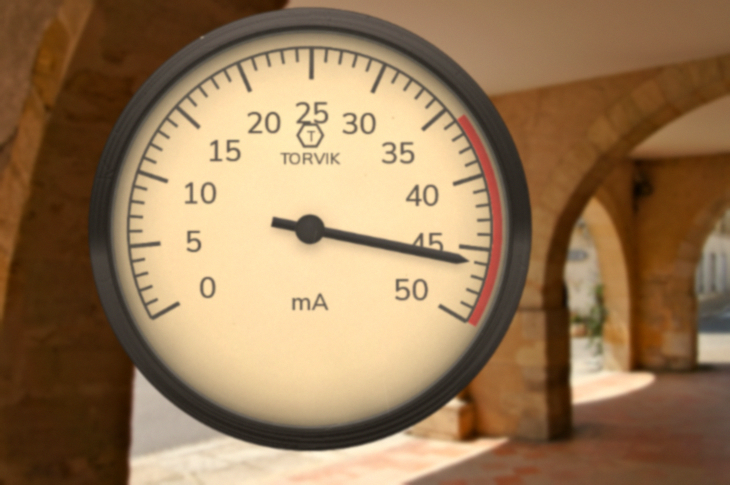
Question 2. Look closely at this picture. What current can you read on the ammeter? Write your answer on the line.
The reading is 46 mA
